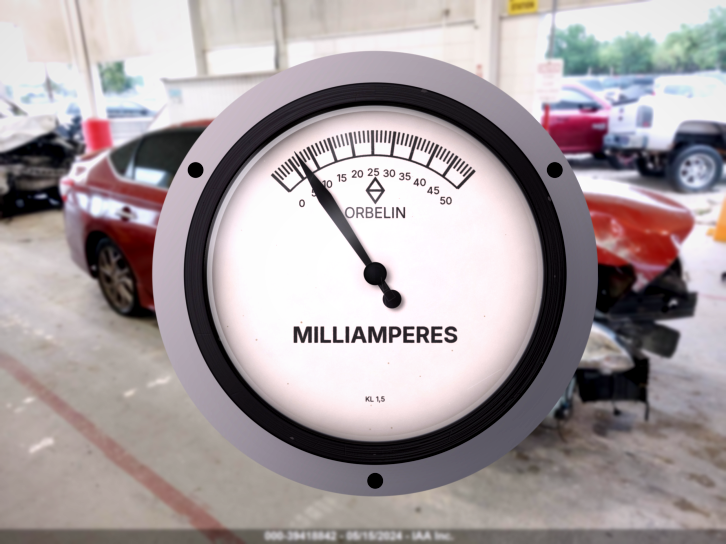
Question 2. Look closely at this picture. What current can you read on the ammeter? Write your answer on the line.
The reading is 7 mA
